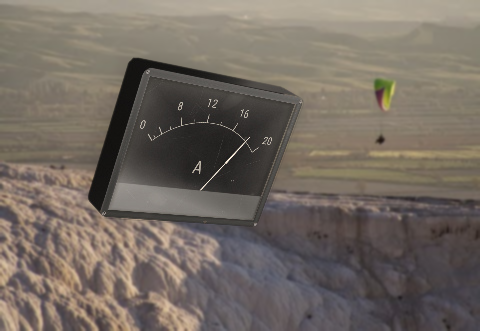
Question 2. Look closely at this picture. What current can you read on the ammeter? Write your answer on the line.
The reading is 18 A
